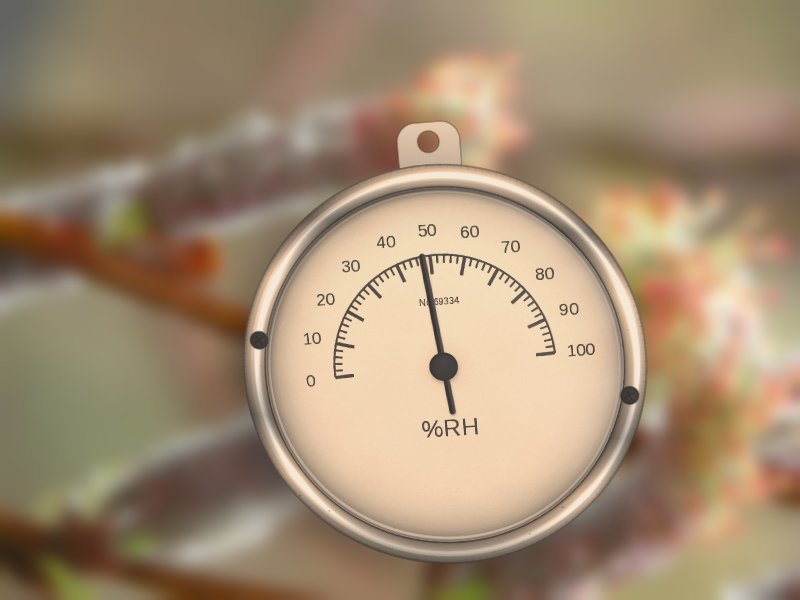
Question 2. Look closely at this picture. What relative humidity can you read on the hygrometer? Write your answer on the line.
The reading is 48 %
